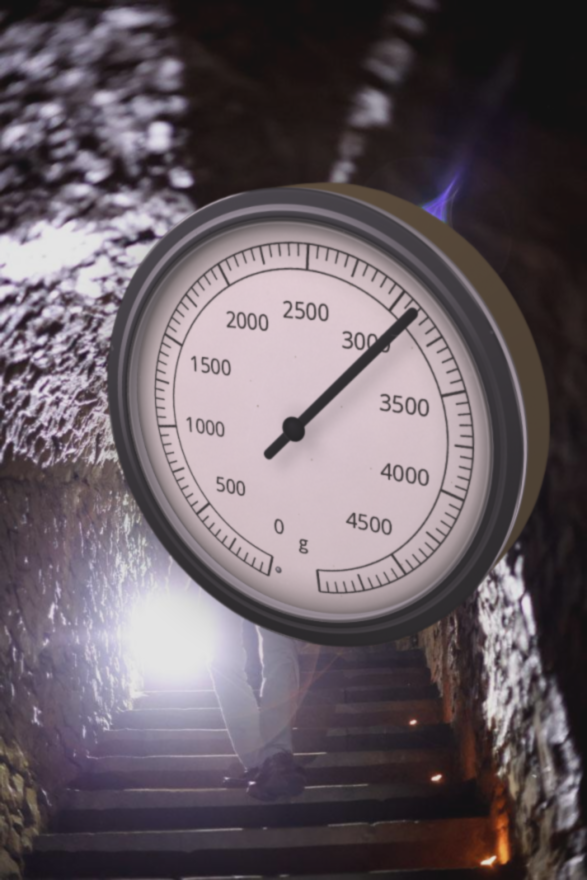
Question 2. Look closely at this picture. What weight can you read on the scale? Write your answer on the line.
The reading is 3100 g
